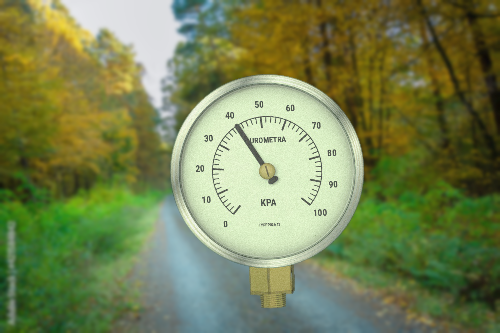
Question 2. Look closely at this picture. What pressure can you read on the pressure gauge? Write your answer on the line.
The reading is 40 kPa
